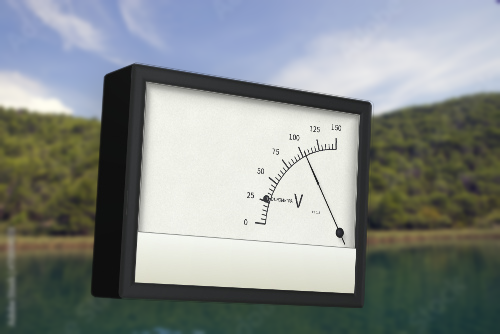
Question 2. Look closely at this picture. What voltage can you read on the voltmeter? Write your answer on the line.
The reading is 100 V
